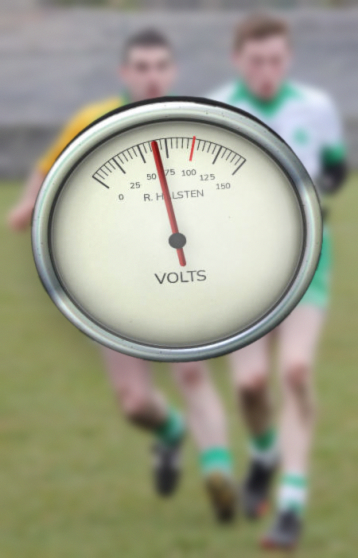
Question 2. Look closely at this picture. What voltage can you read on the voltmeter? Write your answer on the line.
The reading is 65 V
